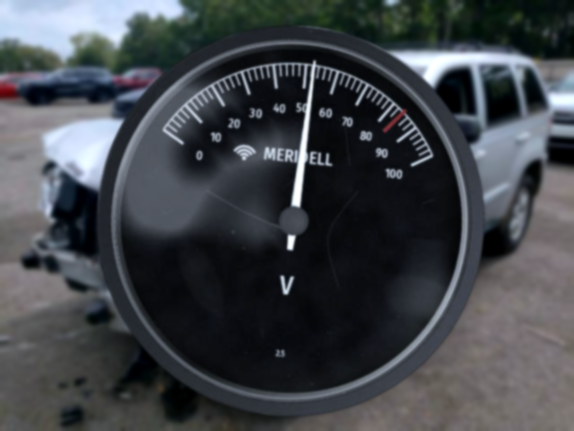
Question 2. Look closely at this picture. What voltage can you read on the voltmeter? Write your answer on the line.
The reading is 52 V
